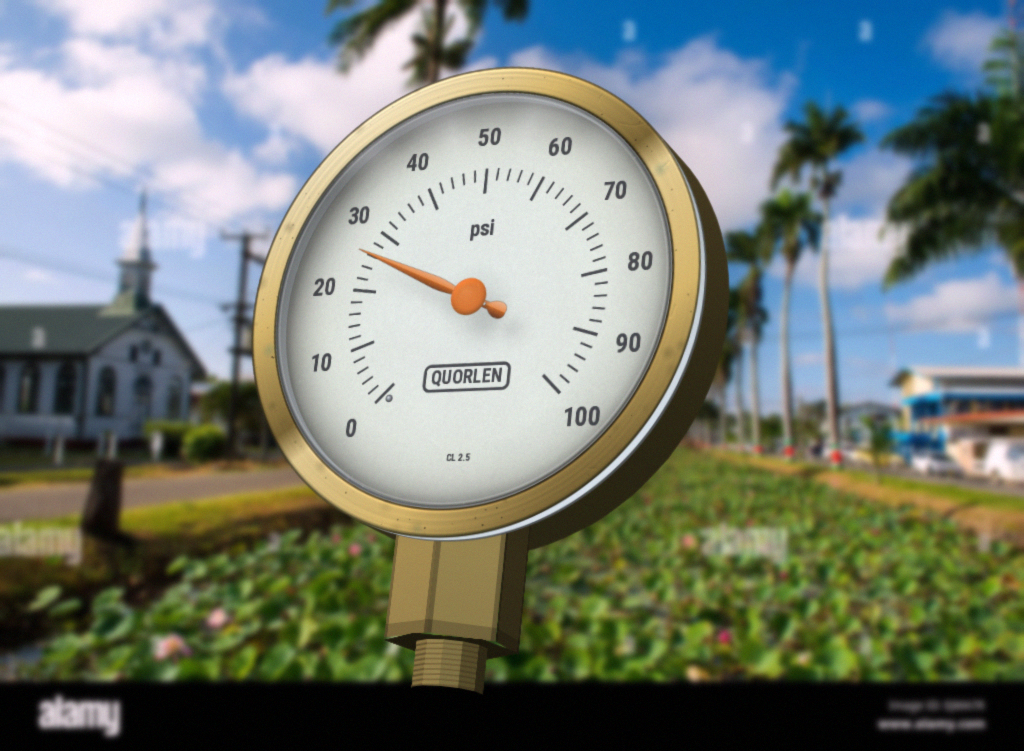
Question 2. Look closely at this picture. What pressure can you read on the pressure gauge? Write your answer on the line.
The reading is 26 psi
